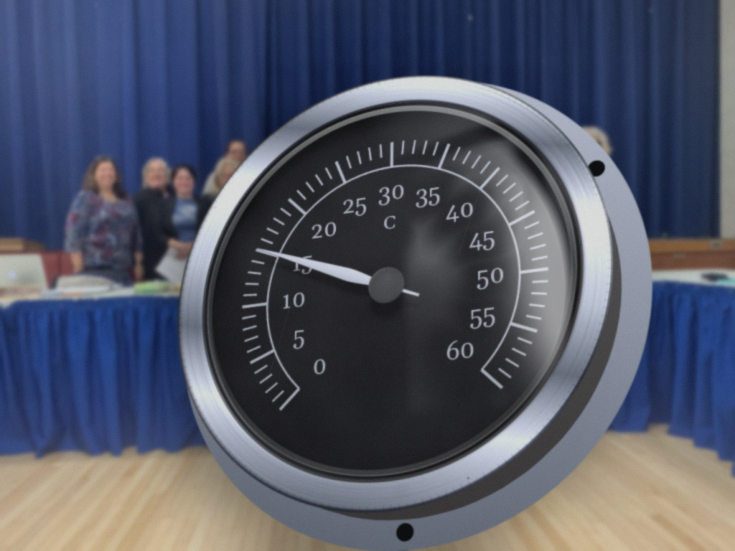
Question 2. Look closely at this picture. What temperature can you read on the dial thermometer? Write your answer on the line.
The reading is 15 °C
